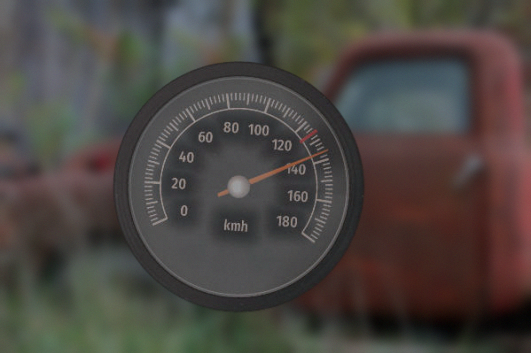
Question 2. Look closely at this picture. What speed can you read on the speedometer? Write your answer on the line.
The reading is 136 km/h
